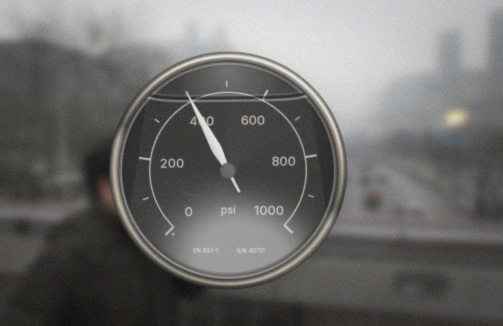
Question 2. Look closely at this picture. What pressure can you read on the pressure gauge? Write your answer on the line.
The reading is 400 psi
